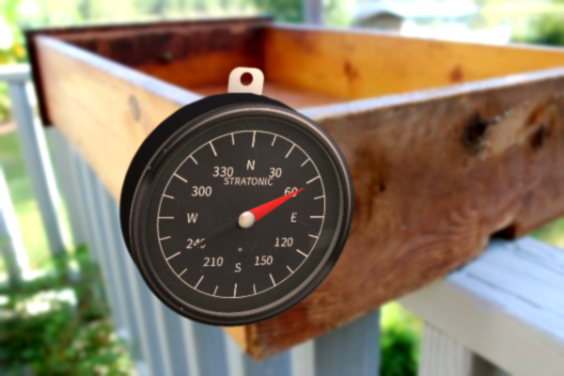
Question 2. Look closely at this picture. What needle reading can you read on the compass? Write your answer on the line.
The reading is 60 °
